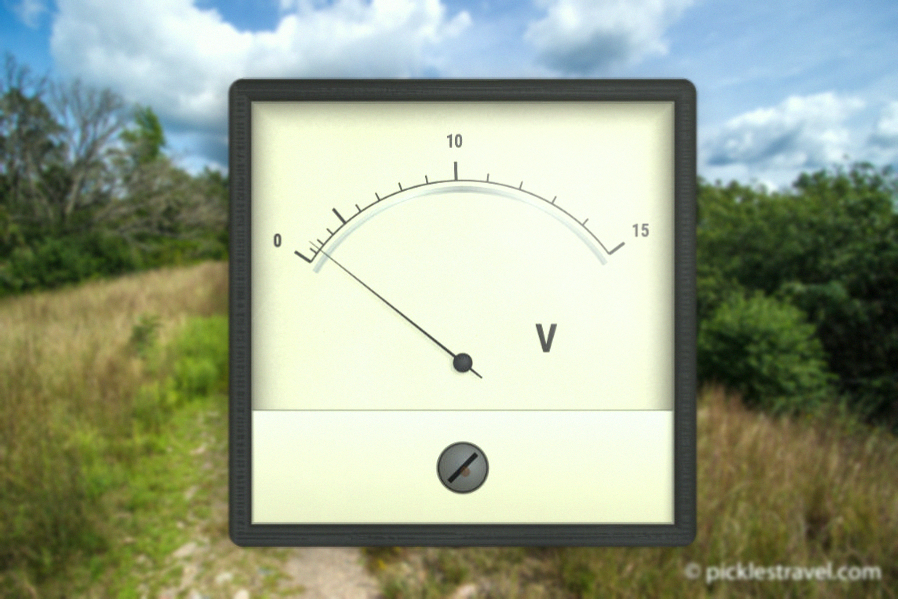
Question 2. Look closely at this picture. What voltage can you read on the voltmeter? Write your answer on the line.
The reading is 2.5 V
